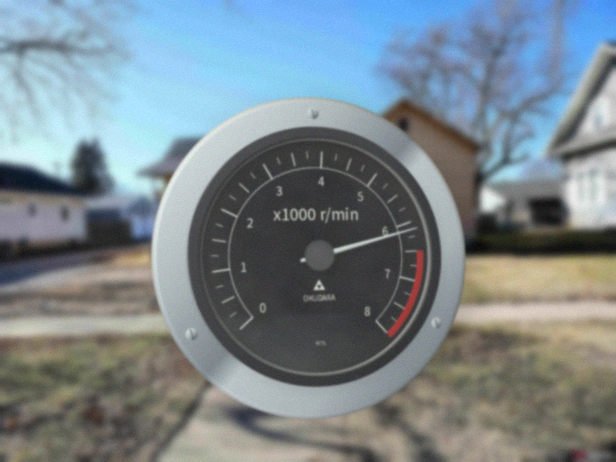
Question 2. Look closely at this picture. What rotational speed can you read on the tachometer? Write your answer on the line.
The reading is 6125 rpm
